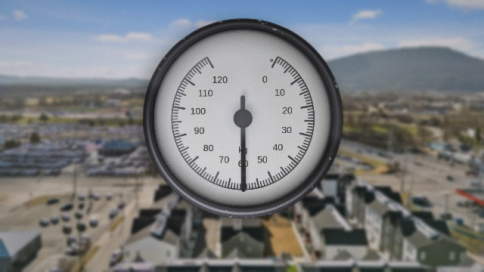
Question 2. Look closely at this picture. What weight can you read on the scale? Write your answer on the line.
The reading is 60 kg
